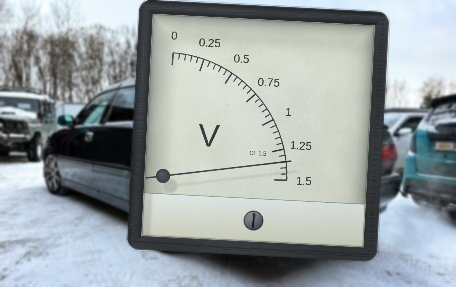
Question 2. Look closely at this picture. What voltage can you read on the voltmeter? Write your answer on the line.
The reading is 1.35 V
